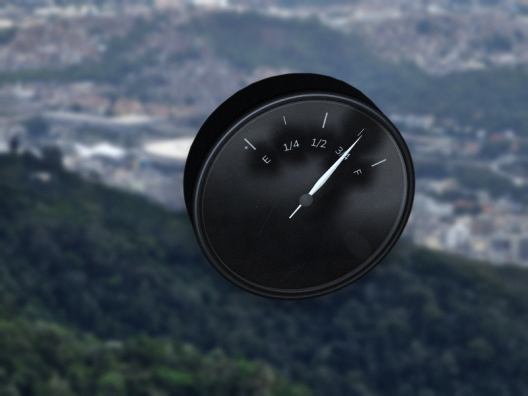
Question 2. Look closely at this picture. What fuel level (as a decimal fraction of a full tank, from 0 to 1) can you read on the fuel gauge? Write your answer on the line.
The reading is 0.75
